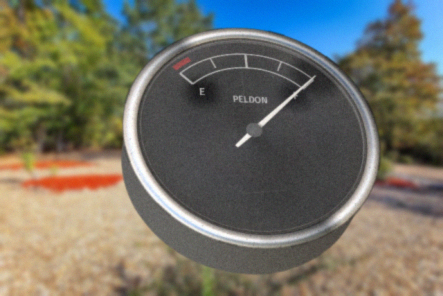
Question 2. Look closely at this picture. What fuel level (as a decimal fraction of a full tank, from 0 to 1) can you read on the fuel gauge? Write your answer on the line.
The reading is 1
